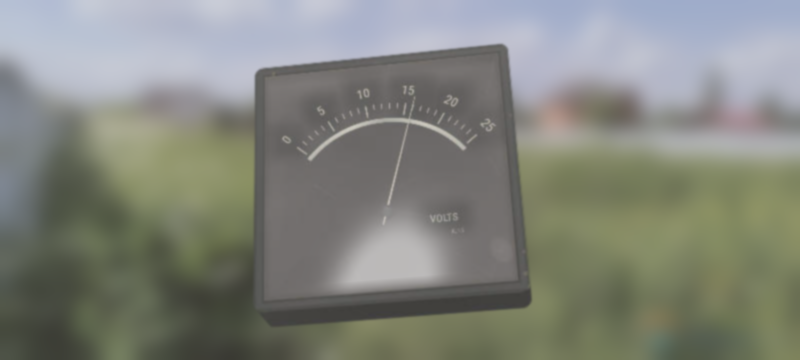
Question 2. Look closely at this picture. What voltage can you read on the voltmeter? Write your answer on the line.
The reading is 16 V
